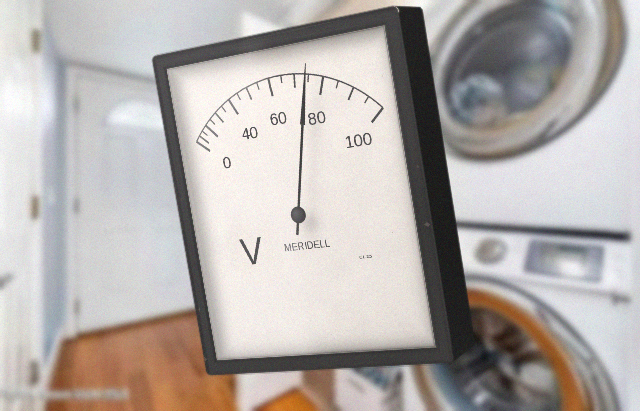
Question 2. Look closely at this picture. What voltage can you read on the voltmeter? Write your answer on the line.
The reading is 75 V
